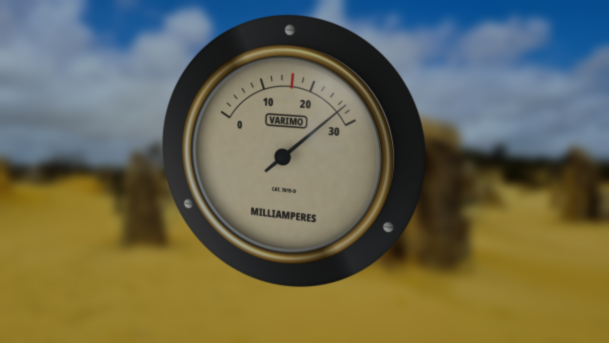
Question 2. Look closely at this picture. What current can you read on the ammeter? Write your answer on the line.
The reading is 27 mA
